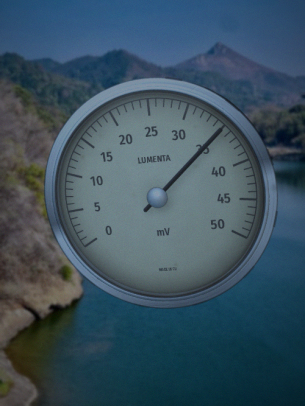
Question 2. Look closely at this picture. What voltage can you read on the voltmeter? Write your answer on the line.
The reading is 35 mV
